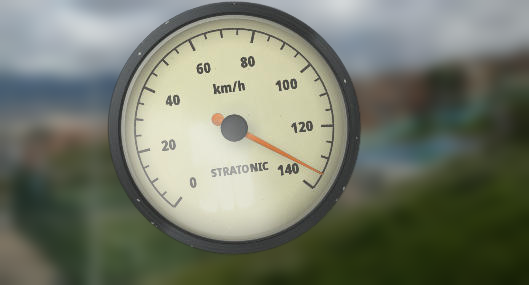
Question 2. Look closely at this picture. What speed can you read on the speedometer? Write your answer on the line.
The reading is 135 km/h
